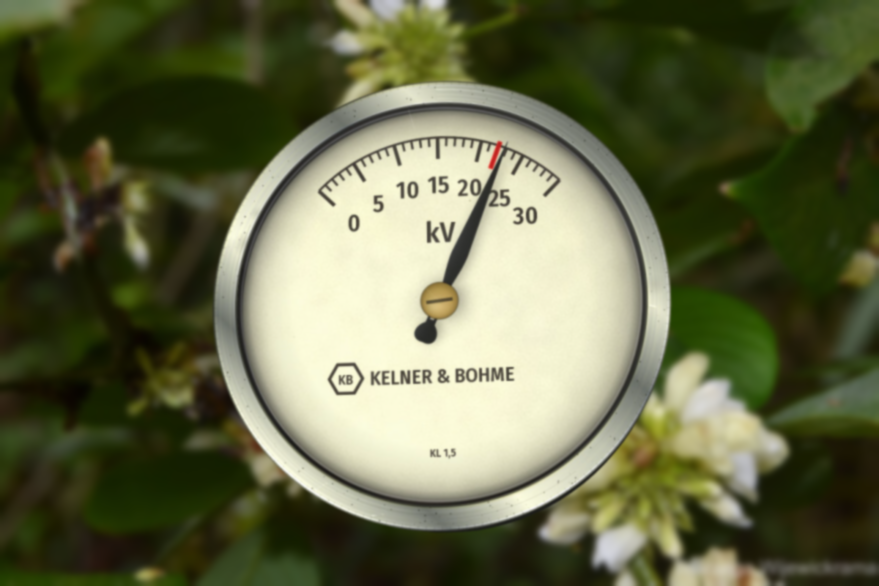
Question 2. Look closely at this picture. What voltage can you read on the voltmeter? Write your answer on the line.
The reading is 23 kV
